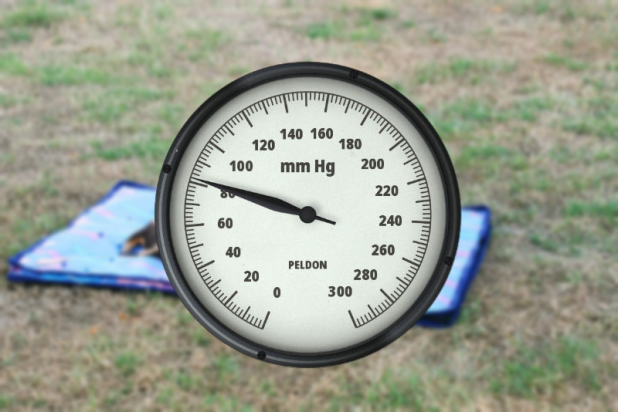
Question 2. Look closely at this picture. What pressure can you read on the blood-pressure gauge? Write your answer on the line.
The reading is 82 mmHg
